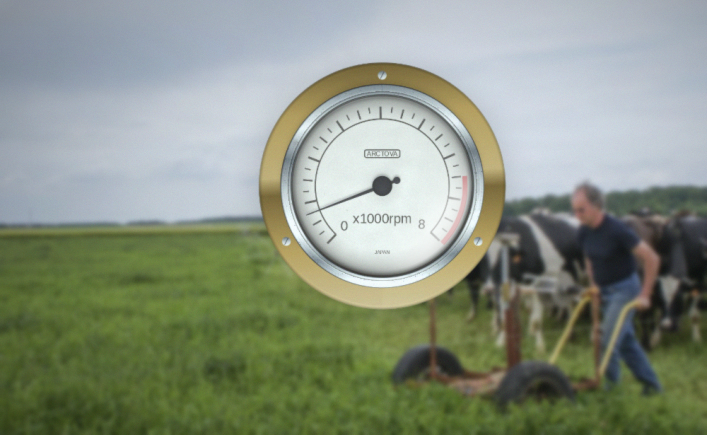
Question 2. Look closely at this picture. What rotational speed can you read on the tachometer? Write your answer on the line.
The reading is 750 rpm
